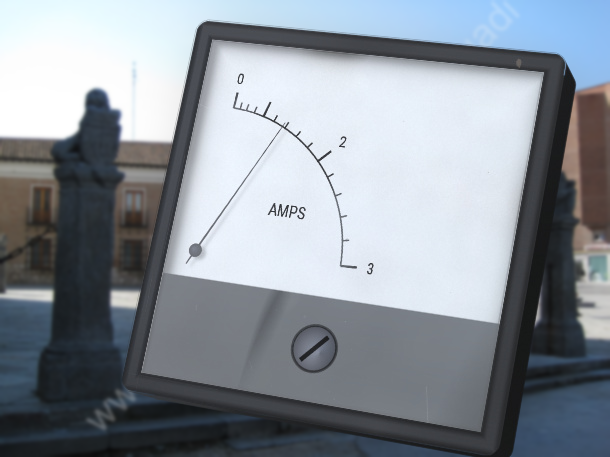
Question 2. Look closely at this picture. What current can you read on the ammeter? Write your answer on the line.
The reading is 1.4 A
